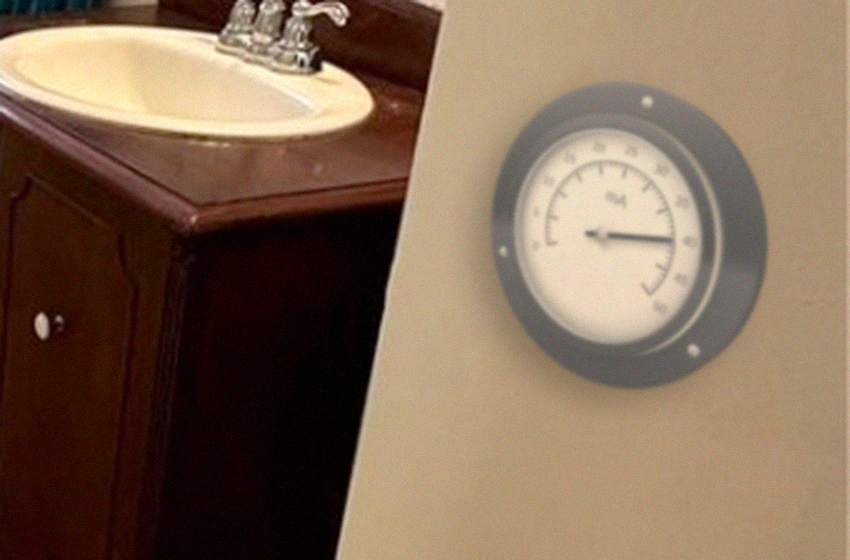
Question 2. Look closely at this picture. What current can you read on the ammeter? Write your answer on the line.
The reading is 40 mA
